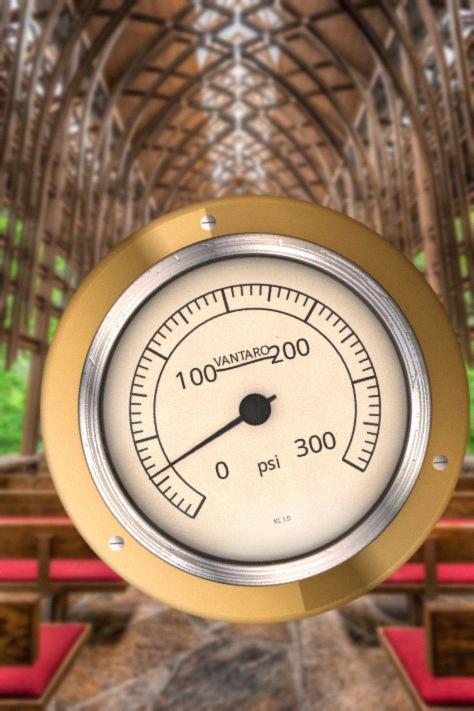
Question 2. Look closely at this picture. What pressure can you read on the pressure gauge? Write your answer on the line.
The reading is 30 psi
